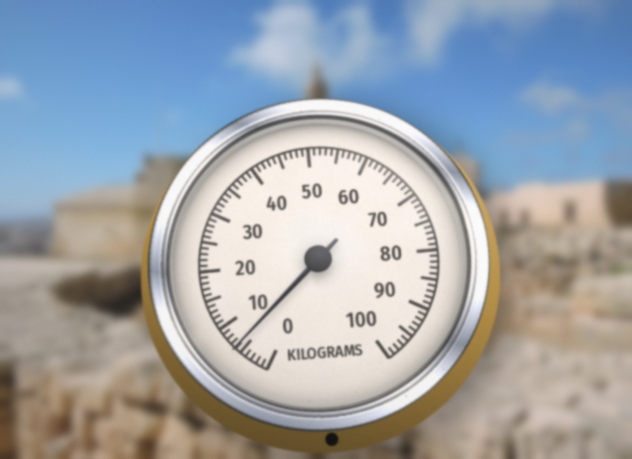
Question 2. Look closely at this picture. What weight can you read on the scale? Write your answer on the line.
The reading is 6 kg
